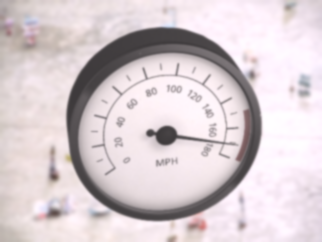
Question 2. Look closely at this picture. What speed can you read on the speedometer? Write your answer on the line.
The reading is 170 mph
